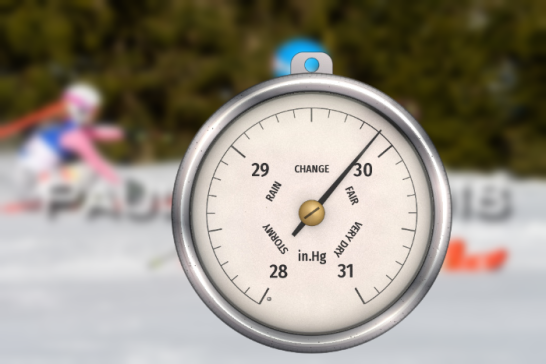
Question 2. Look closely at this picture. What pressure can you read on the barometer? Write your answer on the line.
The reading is 29.9 inHg
